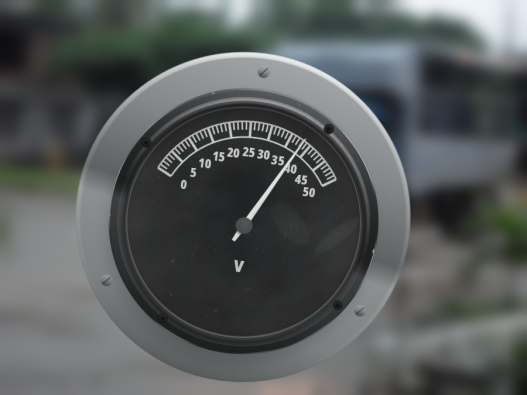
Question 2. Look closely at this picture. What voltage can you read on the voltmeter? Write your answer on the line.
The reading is 38 V
